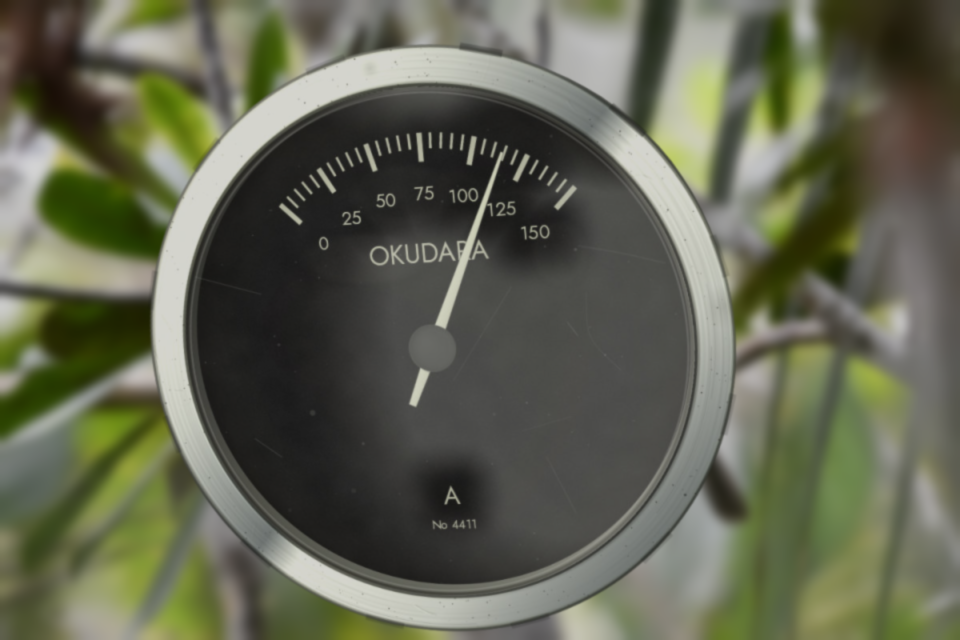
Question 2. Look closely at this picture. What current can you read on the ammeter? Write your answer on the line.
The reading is 115 A
